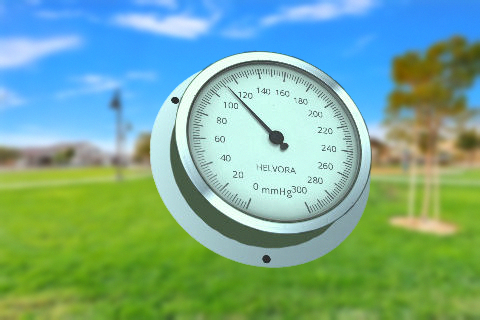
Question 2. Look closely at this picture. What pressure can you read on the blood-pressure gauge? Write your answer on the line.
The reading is 110 mmHg
